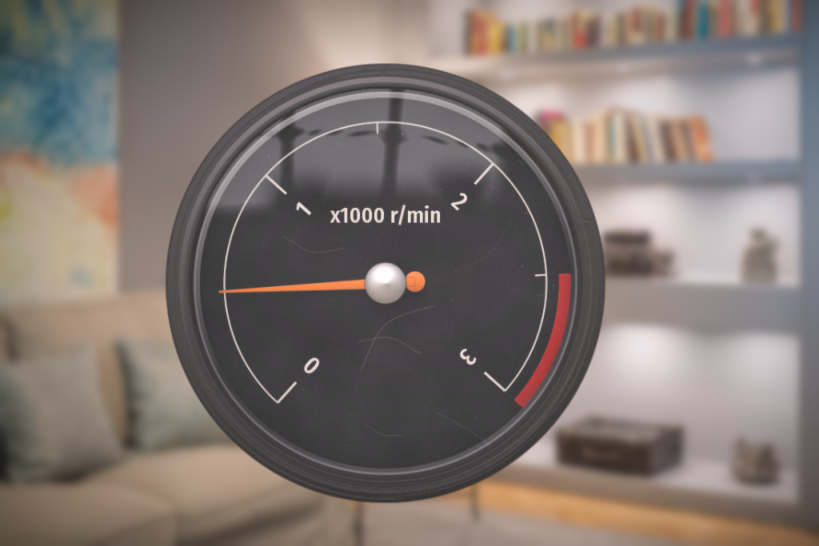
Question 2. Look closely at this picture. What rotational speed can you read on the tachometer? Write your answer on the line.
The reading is 500 rpm
